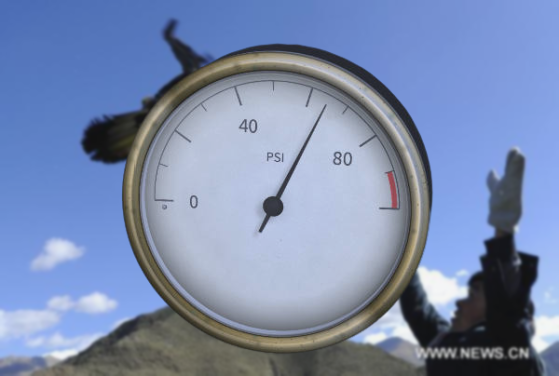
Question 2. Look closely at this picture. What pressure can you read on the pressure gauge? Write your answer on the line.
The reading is 65 psi
